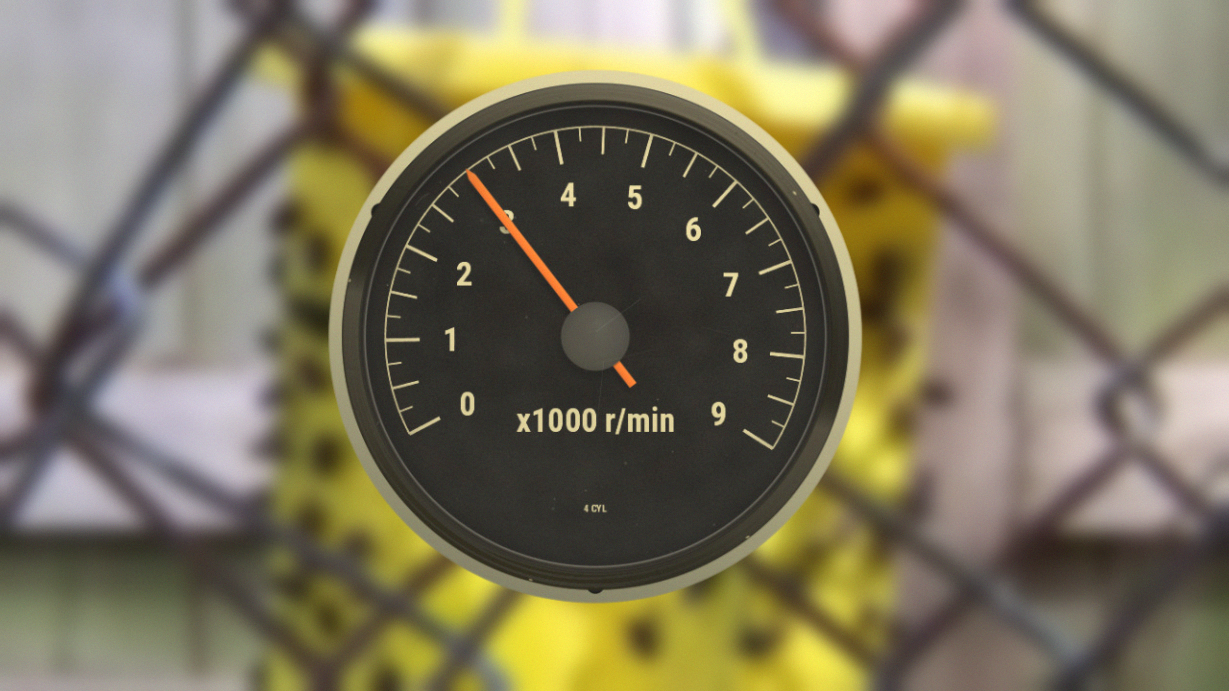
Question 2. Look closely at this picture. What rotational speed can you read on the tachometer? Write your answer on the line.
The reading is 3000 rpm
